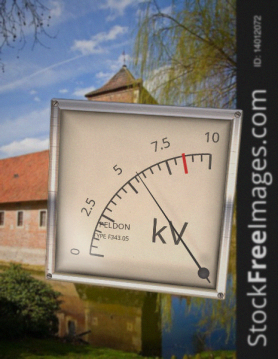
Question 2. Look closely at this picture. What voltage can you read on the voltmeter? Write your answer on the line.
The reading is 5.75 kV
